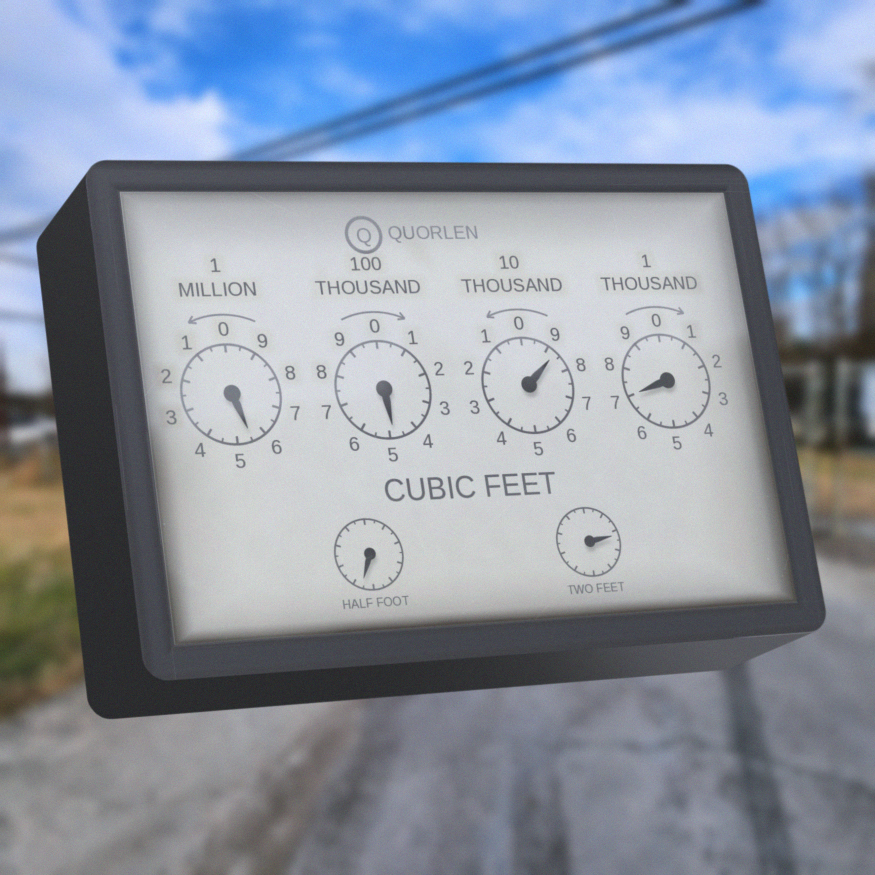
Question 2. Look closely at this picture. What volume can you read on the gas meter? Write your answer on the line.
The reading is 548700 ft³
